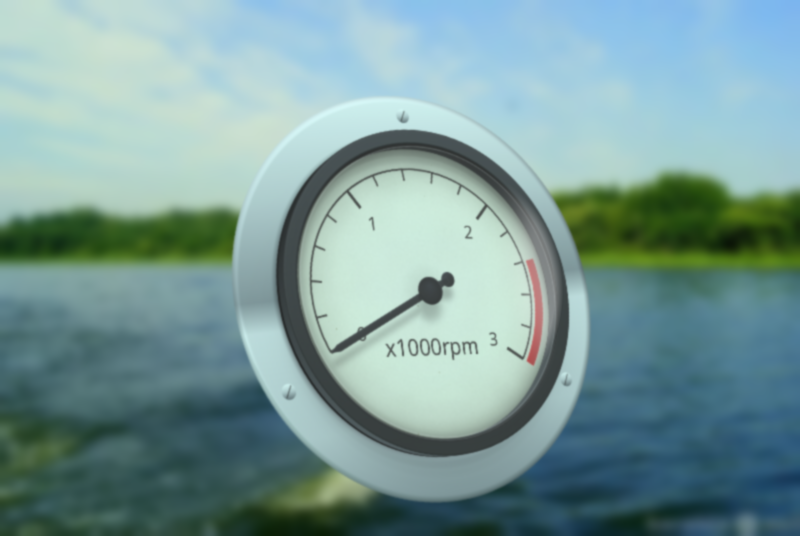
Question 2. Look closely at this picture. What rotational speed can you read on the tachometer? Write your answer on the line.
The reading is 0 rpm
